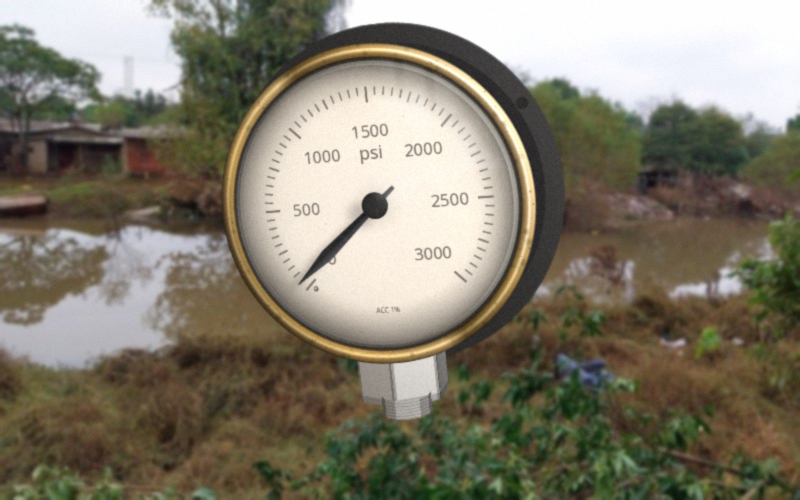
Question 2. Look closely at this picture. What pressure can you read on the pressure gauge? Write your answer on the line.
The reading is 50 psi
